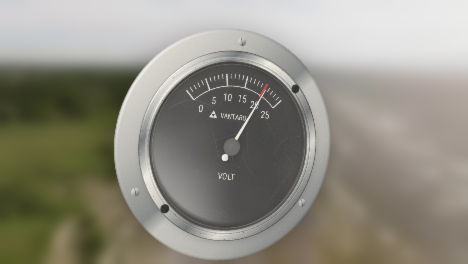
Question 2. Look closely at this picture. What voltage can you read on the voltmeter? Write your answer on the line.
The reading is 20 V
